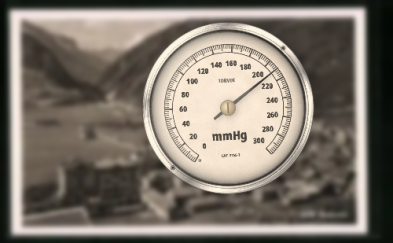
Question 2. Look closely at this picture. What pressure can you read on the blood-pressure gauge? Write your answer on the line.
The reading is 210 mmHg
